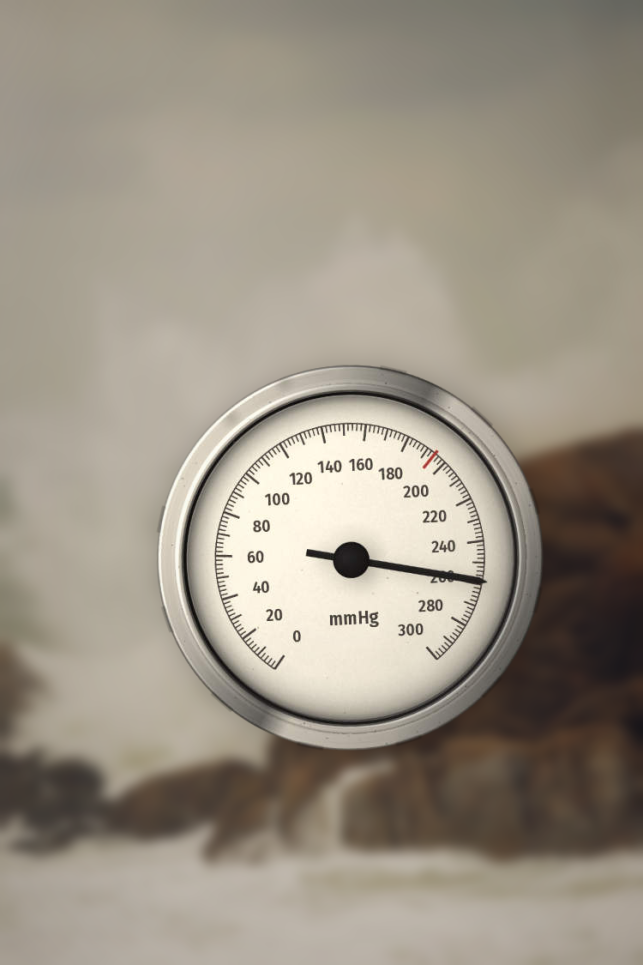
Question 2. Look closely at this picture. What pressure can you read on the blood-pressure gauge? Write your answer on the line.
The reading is 258 mmHg
